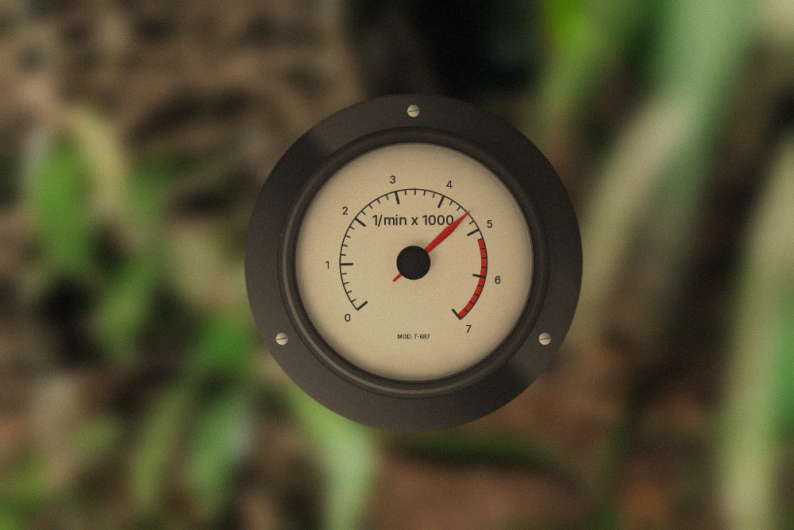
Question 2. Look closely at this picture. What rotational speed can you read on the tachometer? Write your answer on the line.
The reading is 4600 rpm
